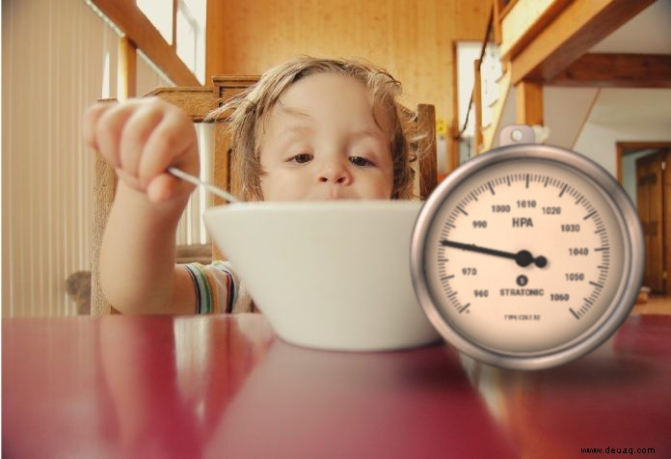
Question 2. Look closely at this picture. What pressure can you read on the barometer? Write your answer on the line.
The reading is 980 hPa
